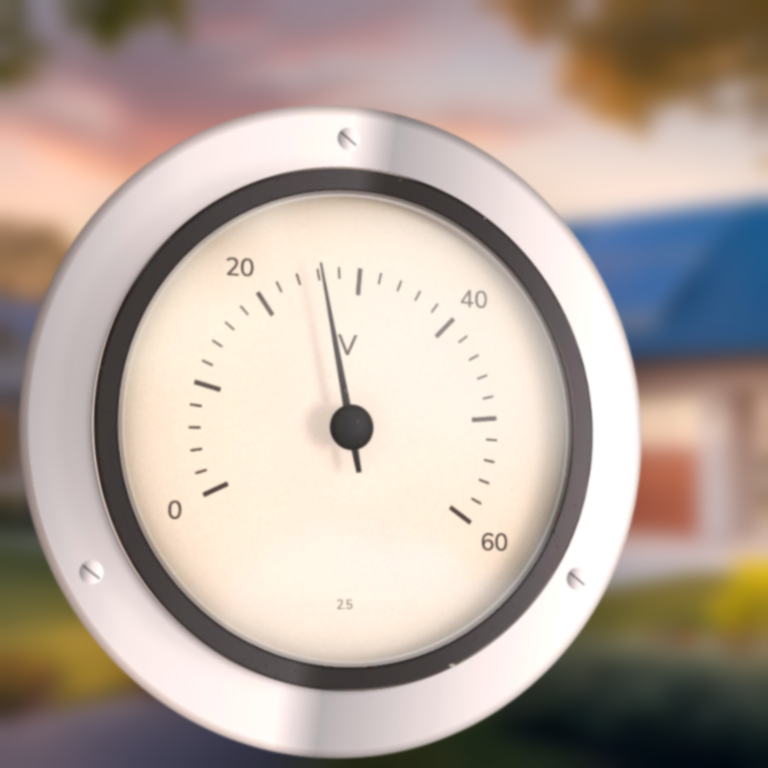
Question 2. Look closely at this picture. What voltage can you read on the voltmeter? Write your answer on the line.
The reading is 26 V
